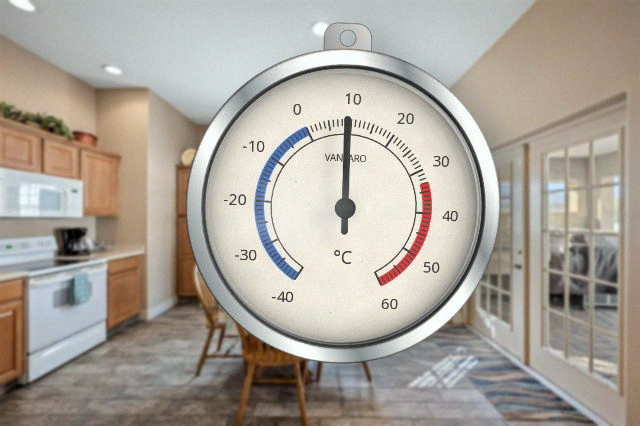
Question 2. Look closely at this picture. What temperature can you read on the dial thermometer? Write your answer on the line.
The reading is 9 °C
